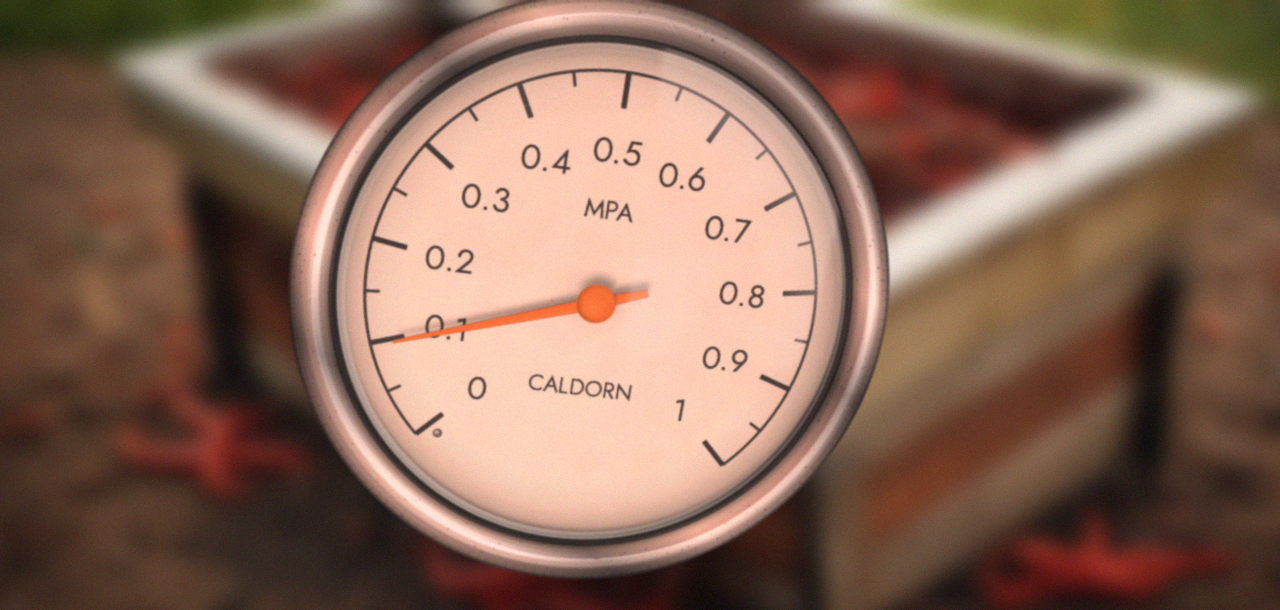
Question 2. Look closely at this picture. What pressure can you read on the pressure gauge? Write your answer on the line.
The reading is 0.1 MPa
